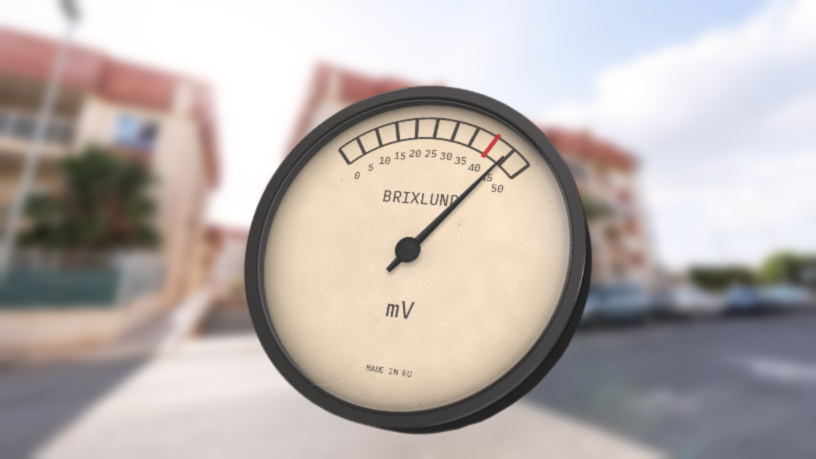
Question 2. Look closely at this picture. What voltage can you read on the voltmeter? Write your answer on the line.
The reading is 45 mV
